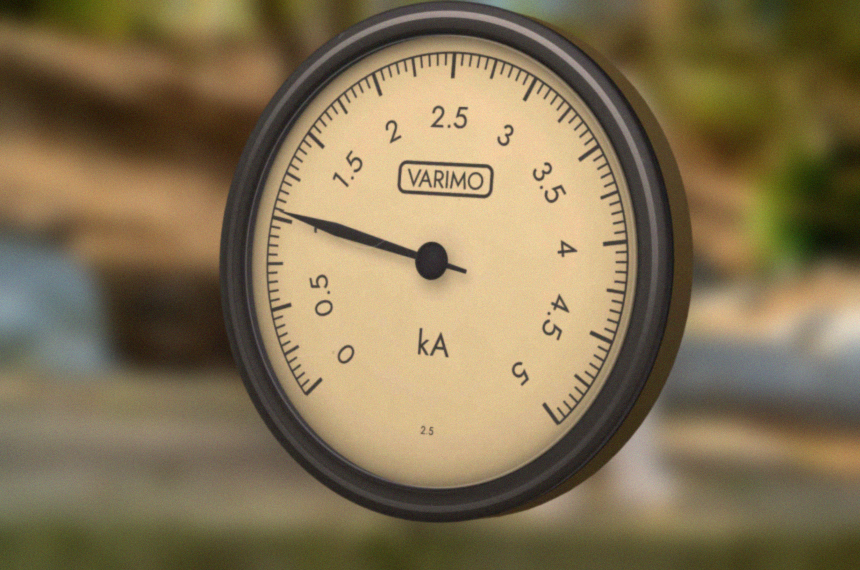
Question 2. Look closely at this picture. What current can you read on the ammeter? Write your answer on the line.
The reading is 1.05 kA
